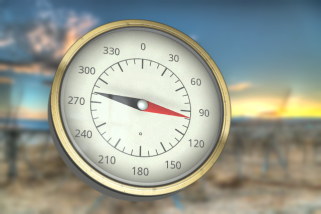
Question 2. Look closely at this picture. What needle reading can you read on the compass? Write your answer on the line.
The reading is 100 °
